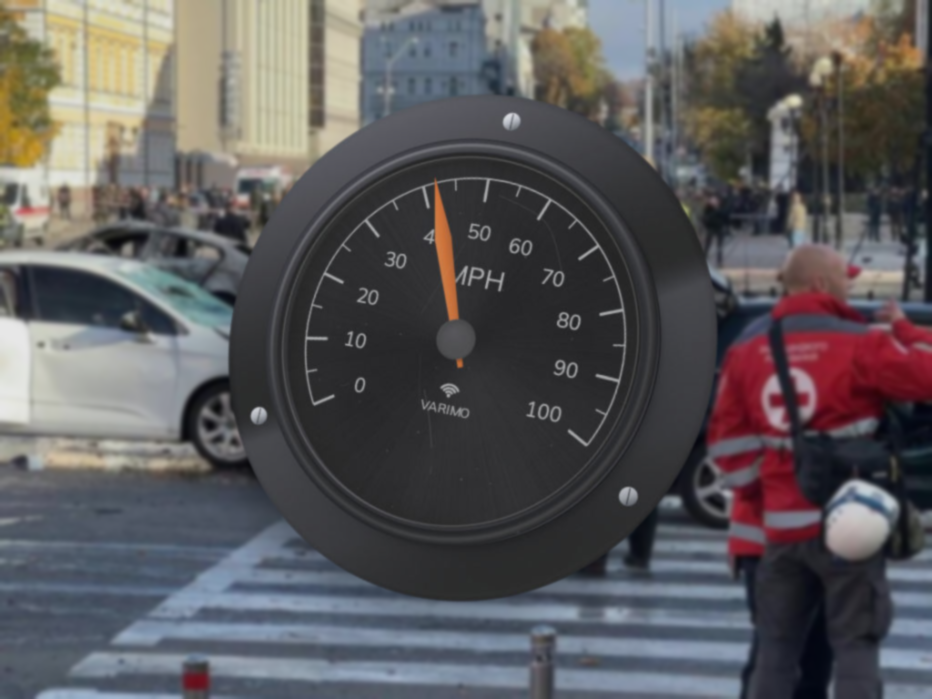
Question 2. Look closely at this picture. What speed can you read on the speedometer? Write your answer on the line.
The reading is 42.5 mph
